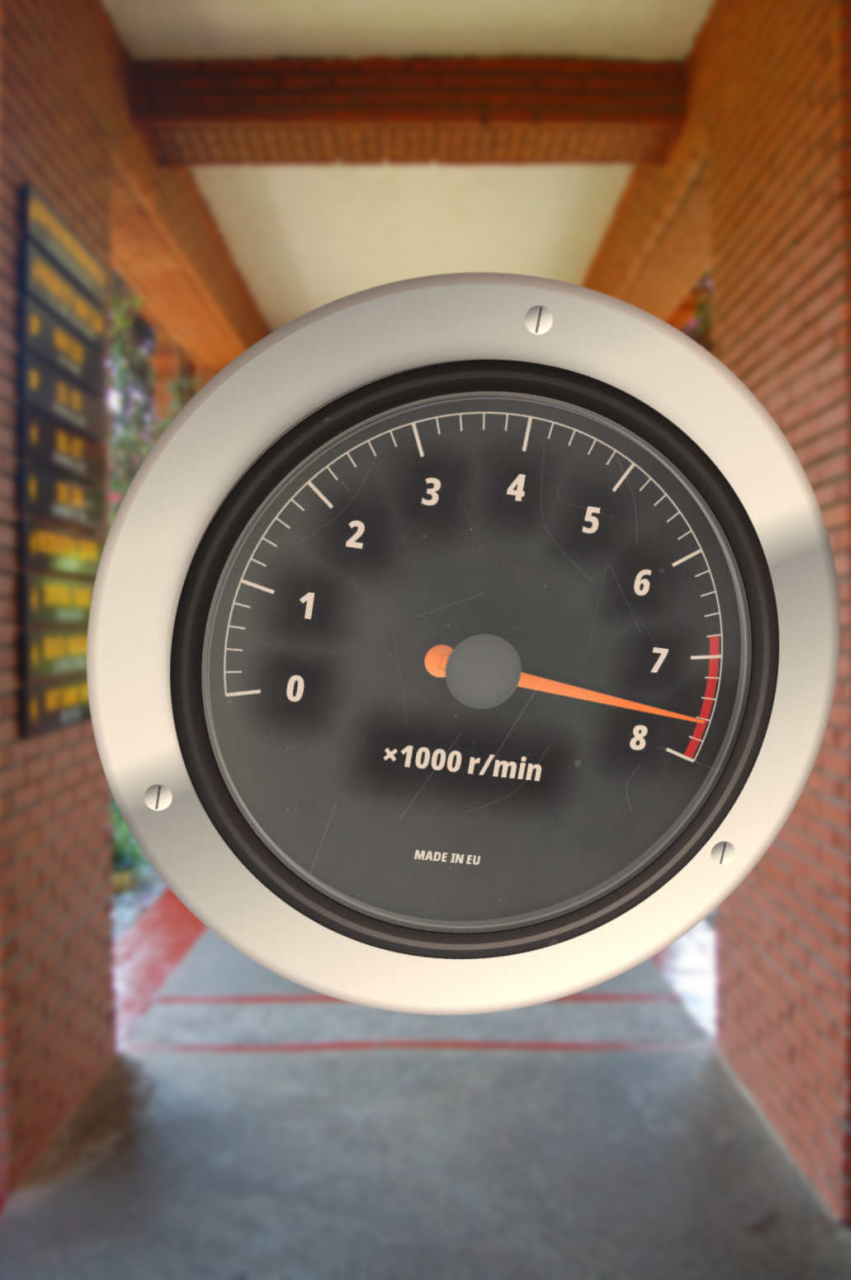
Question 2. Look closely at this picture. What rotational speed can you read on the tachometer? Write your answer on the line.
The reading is 7600 rpm
